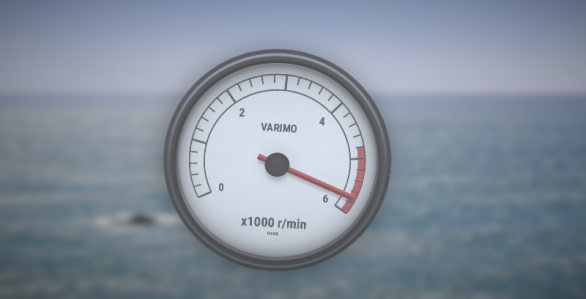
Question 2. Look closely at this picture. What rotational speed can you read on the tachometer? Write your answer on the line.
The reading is 5700 rpm
